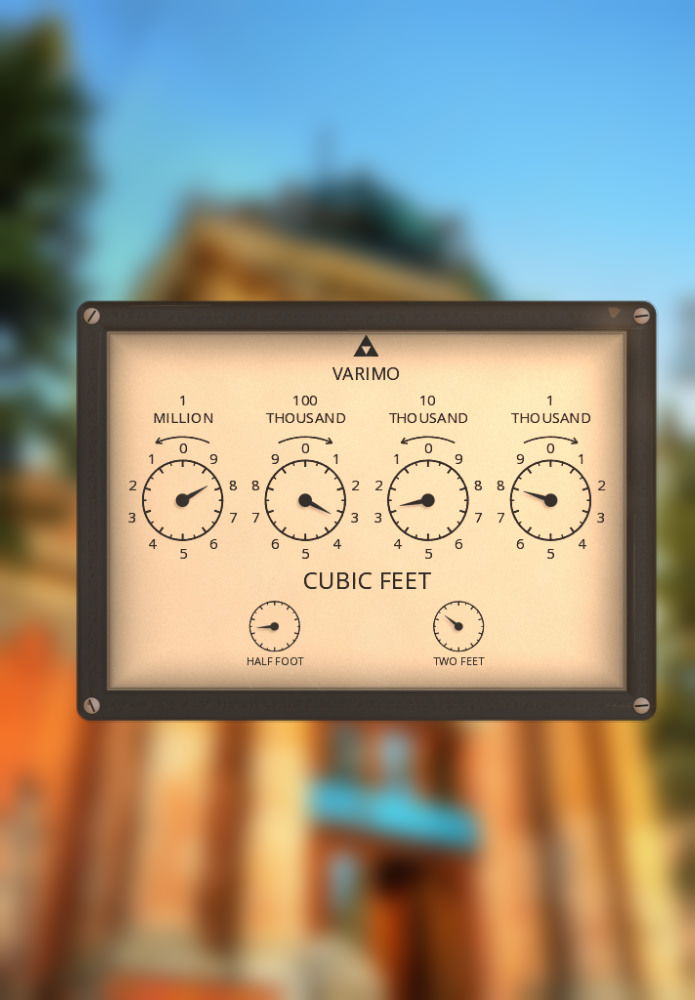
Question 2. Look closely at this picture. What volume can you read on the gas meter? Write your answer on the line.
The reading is 832800 ft³
